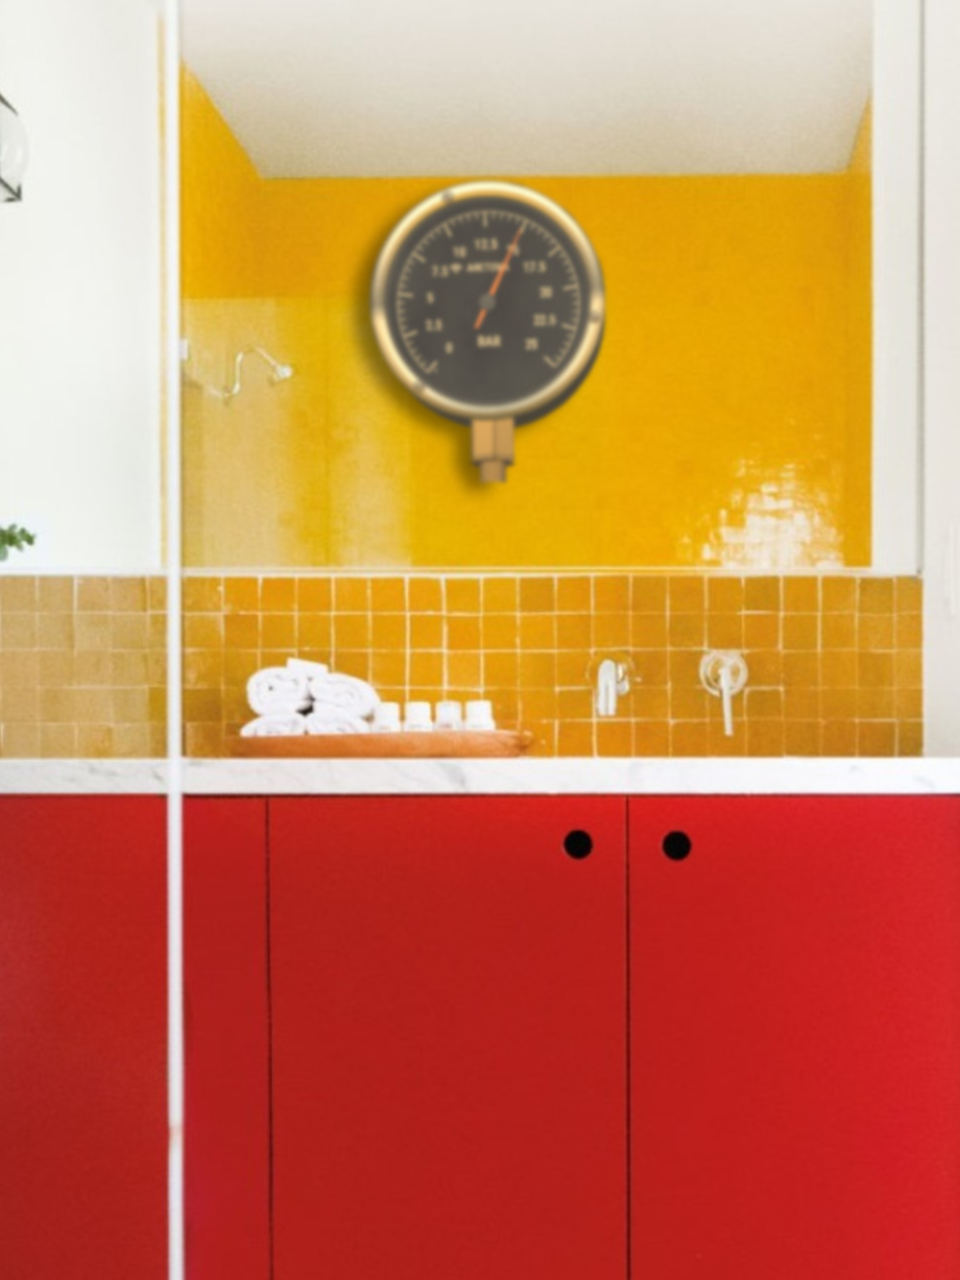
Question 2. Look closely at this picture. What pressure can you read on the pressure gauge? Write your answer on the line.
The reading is 15 bar
